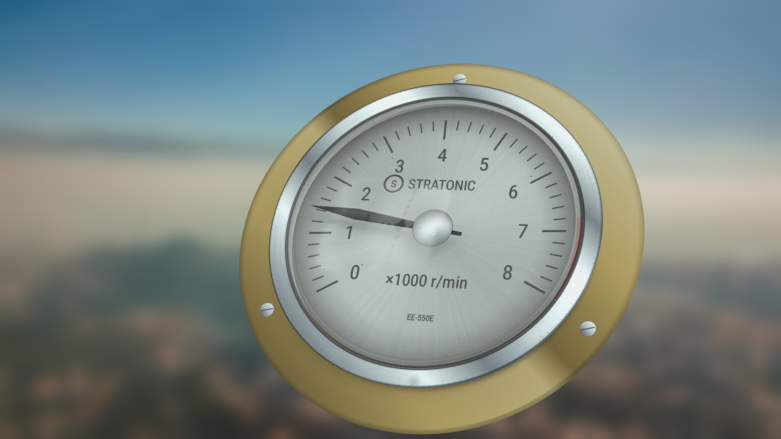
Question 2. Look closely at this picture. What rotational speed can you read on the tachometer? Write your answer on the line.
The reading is 1400 rpm
